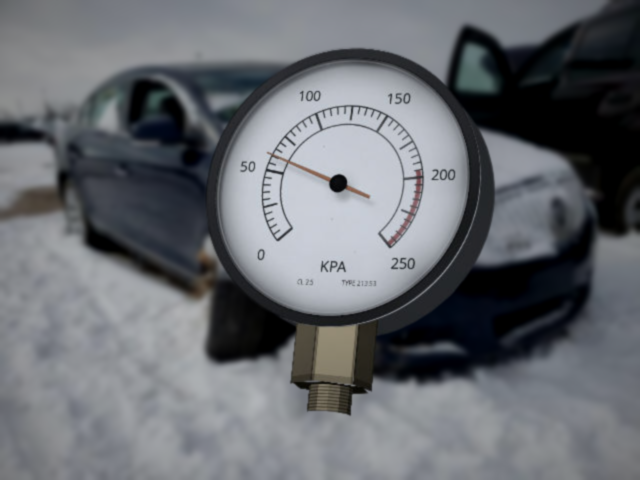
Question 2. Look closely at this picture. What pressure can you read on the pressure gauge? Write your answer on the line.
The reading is 60 kPa
